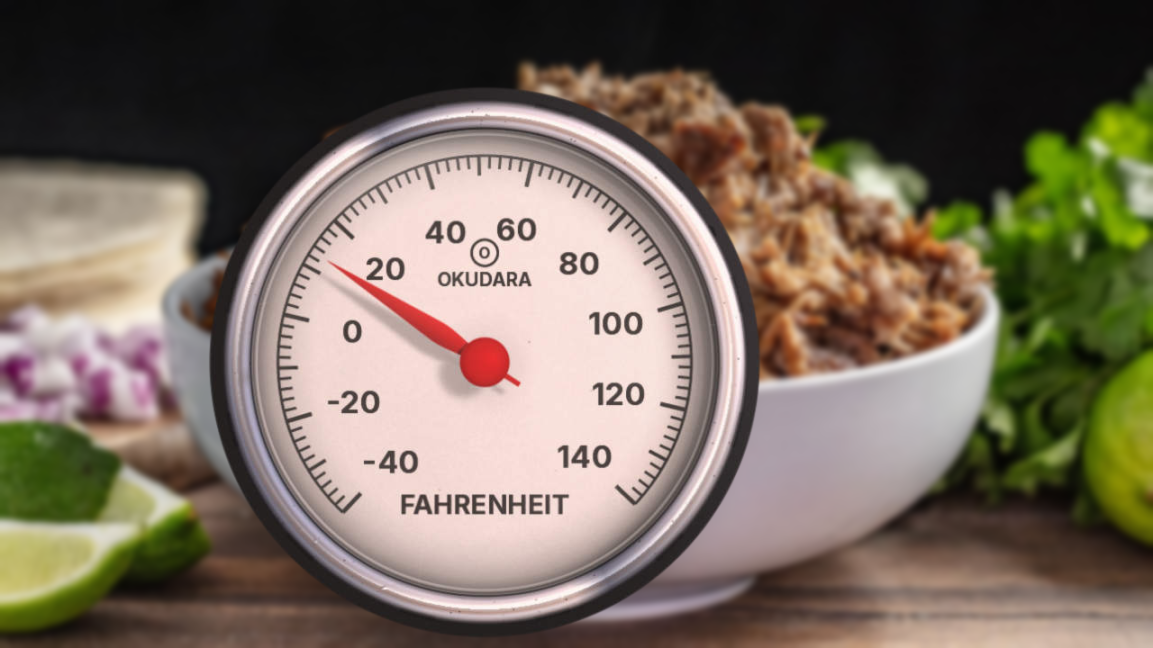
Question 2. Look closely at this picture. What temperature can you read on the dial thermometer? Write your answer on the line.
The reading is 13 °F
